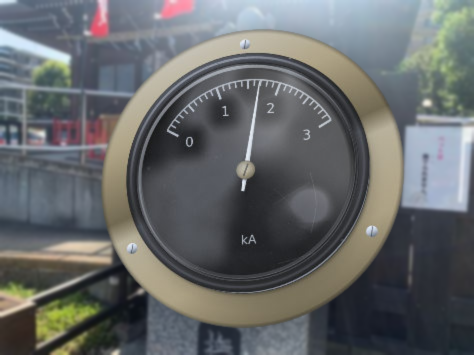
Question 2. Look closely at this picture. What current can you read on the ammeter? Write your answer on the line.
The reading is 1.7 kA
